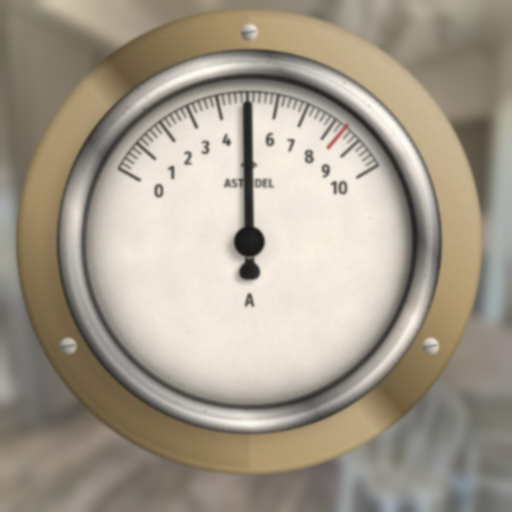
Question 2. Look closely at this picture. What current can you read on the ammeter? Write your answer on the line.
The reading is 5 A
